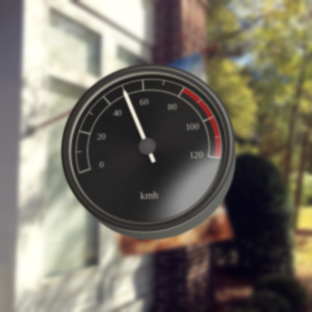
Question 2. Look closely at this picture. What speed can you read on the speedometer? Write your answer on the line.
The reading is 50 km/h
